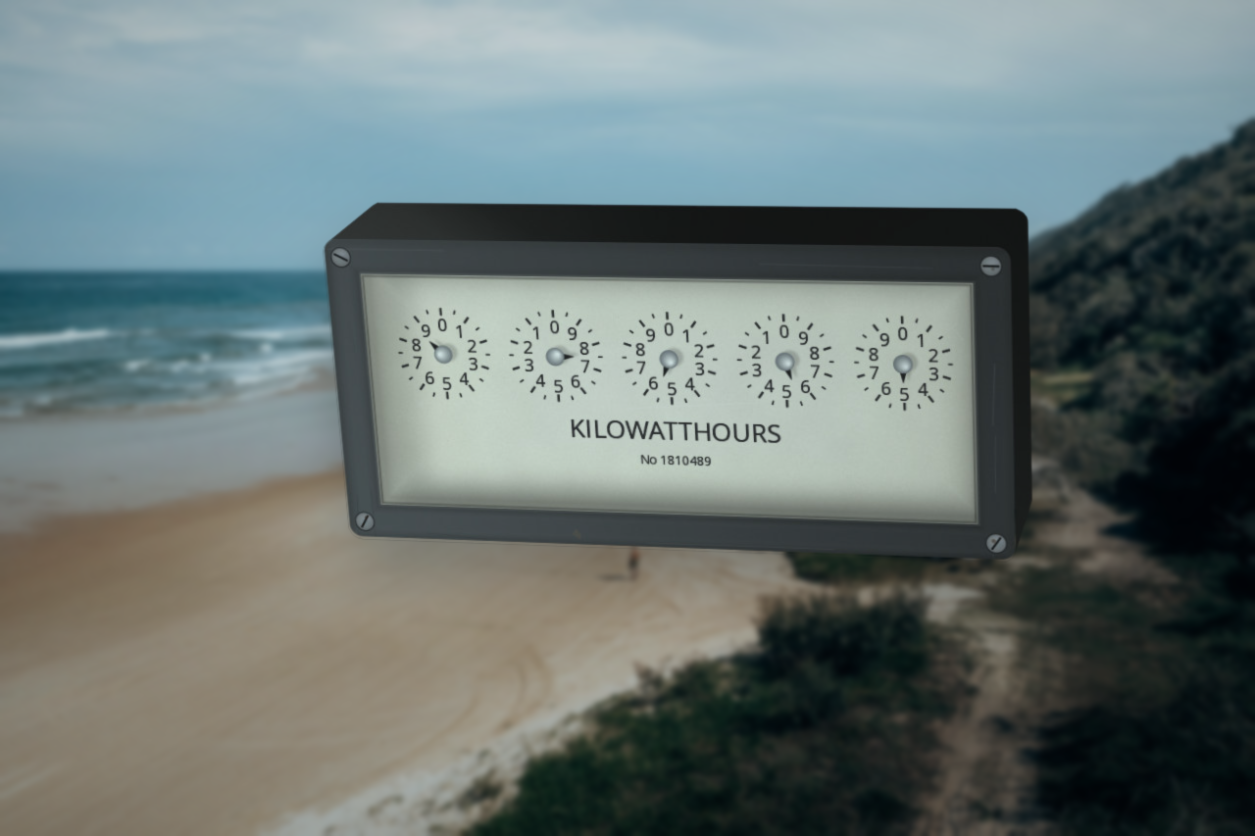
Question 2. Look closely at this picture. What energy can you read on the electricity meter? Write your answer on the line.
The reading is 87555 kWh
